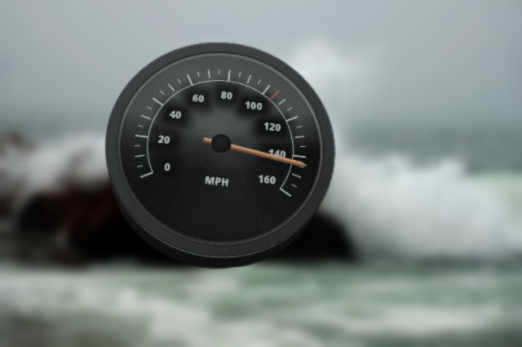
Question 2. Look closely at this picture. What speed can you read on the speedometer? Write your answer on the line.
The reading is 145 mph
